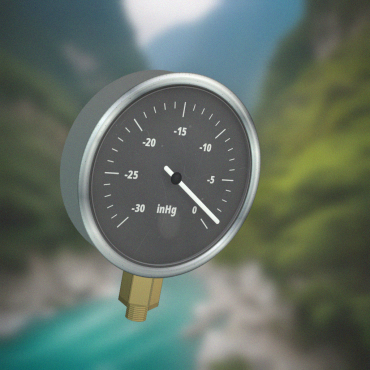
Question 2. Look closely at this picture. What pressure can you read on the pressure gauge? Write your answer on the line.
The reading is -1 inHg
